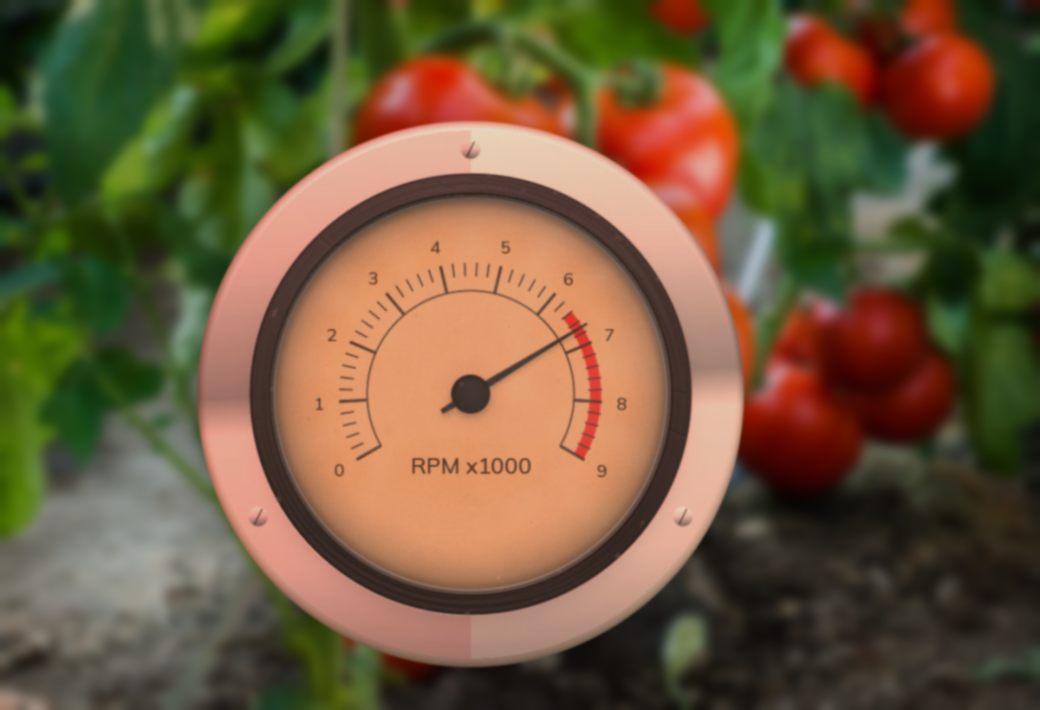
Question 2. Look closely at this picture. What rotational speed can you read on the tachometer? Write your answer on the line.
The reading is 6700 rpm
